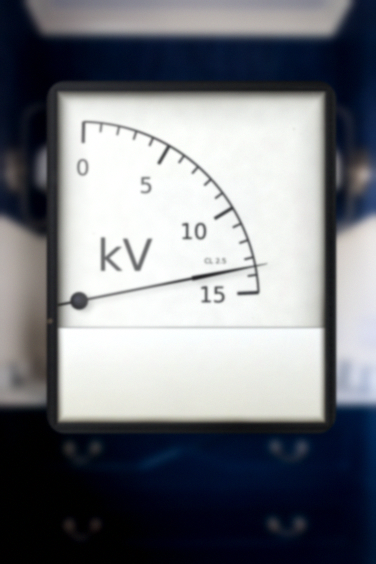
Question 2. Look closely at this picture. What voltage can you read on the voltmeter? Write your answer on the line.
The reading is 13.5 kV
